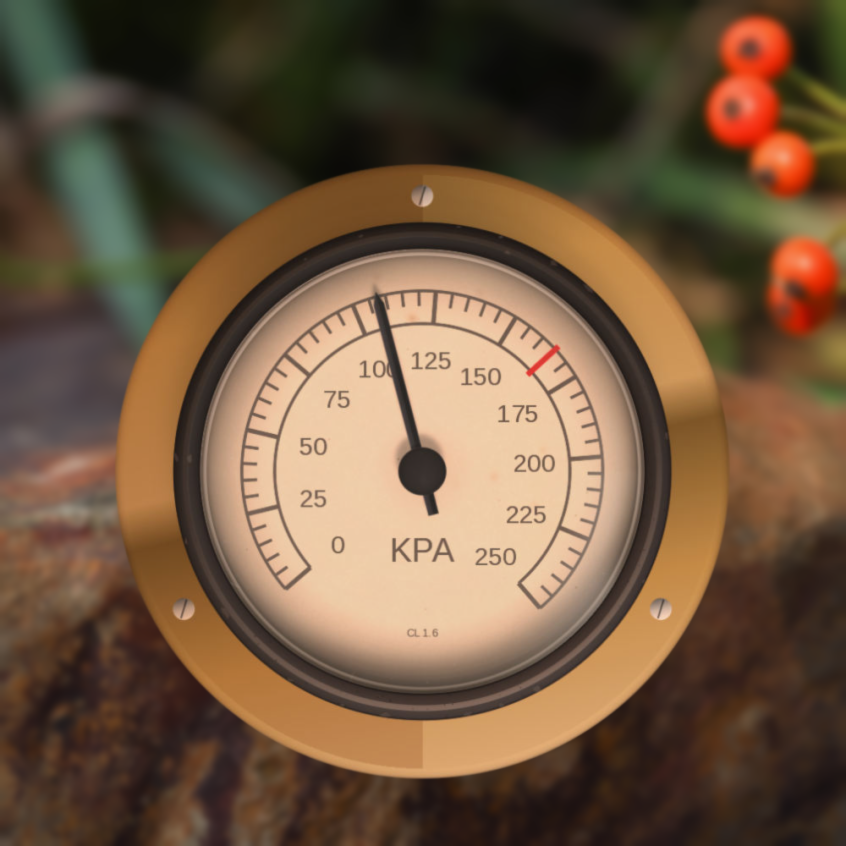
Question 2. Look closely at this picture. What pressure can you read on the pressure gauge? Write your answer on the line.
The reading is 107.5 kPa
